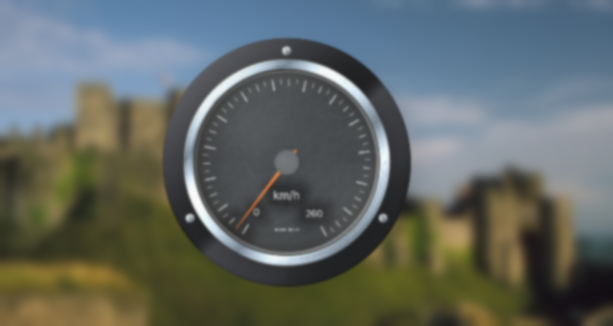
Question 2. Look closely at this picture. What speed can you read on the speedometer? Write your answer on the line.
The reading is 5 km/h
